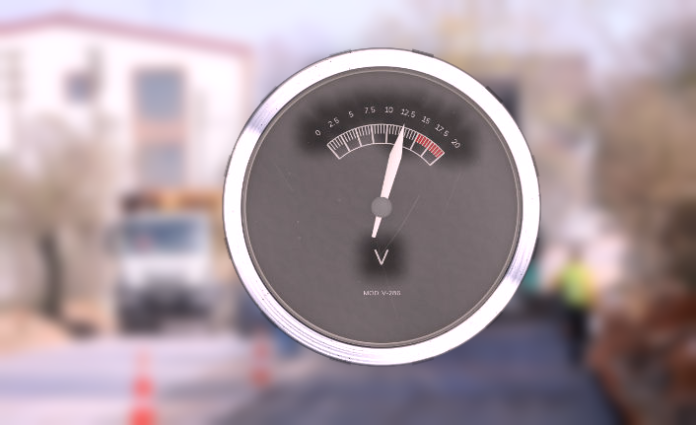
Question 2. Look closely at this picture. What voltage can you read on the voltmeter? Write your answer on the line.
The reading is 12.5 V
